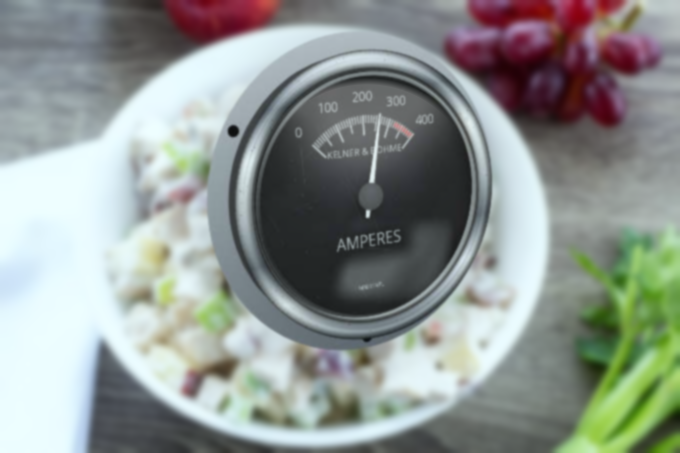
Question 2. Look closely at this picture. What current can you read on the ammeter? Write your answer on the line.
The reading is 250 A
